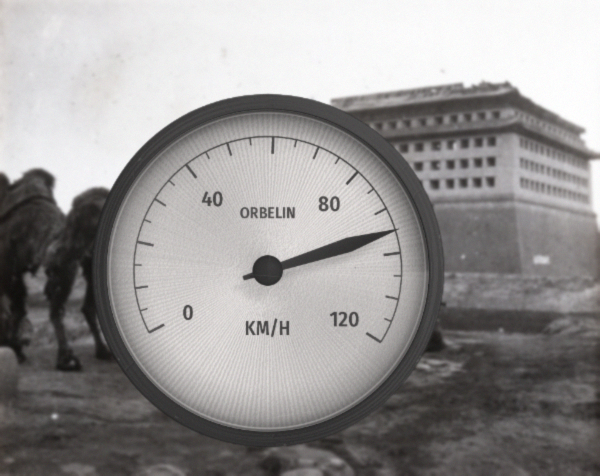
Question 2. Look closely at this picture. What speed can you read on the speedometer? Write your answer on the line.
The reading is 95 km/h
